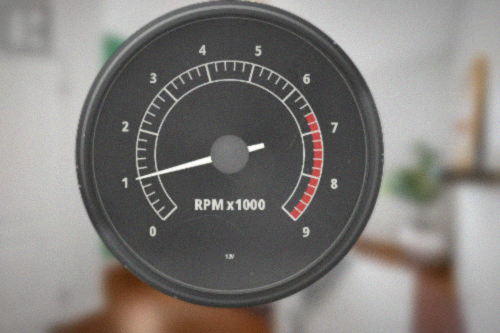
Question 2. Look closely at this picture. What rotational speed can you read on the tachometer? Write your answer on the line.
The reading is 1000 rpm
